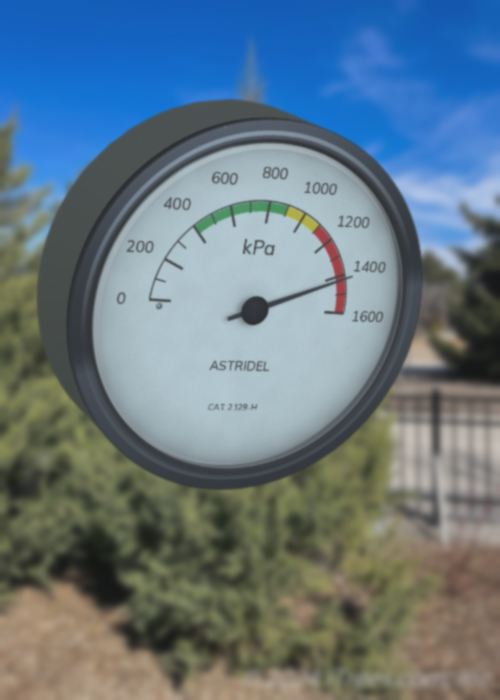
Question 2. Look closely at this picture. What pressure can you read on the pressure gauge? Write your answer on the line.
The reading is 1400 kPa
